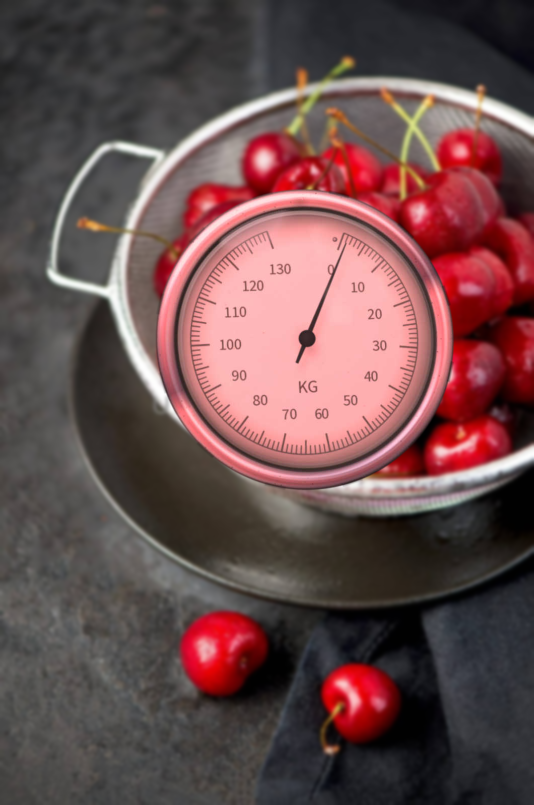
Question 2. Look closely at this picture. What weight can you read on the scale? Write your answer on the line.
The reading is 1 kg
